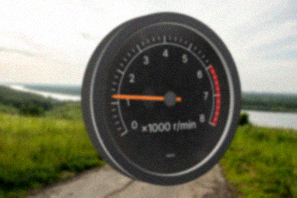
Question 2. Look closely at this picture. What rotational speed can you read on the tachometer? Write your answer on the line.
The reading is 1200 rpm
